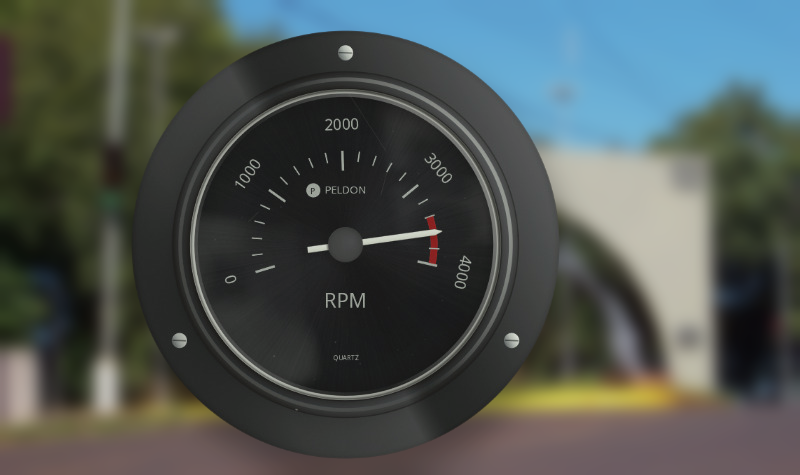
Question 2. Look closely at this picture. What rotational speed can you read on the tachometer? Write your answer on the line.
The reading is 3600 rpm
